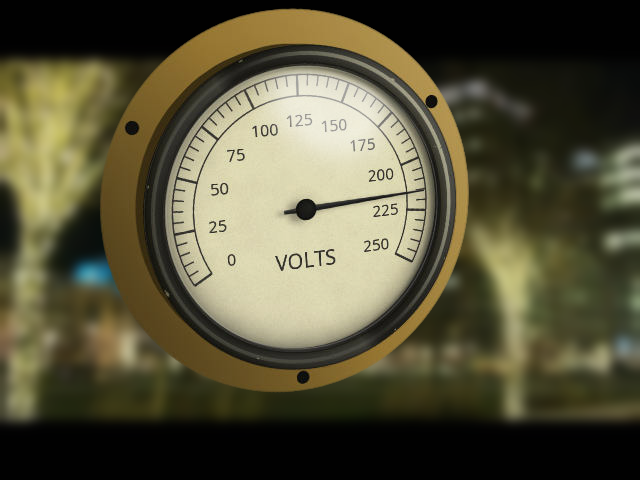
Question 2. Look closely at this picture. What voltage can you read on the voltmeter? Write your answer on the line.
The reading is 215 V
